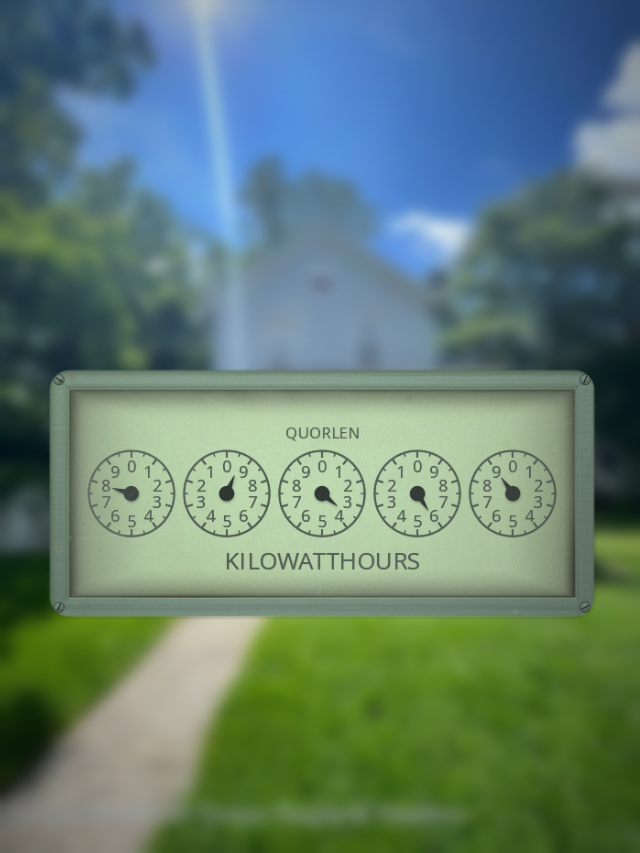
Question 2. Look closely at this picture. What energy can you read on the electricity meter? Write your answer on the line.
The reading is 79359 kWh
